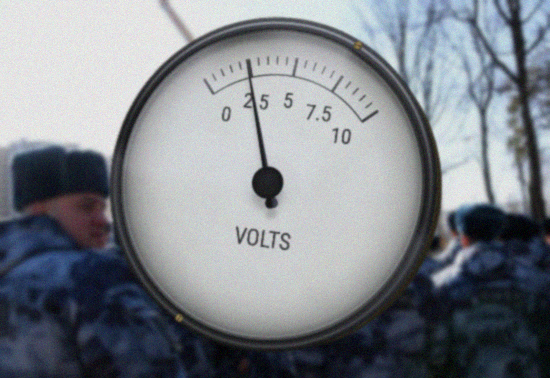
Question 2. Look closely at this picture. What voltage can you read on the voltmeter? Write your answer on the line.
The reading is 2.5 V
